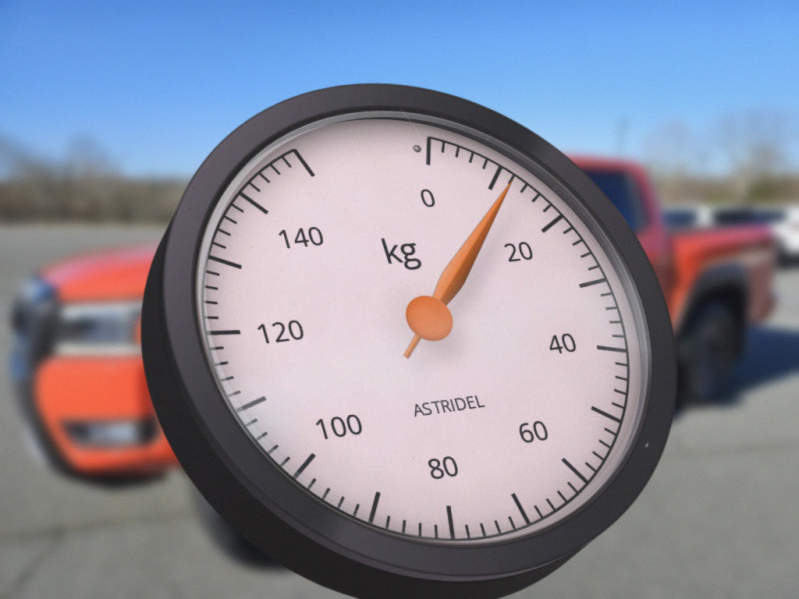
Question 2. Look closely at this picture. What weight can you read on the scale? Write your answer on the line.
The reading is 12 kg
